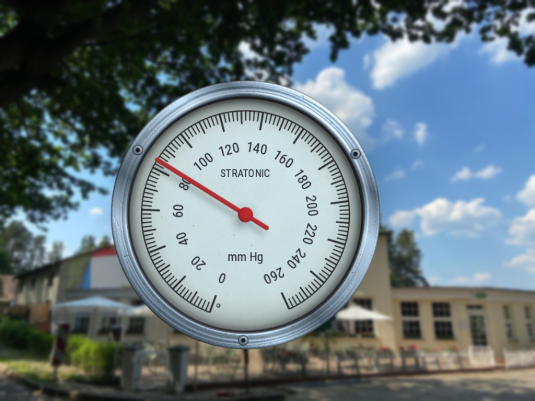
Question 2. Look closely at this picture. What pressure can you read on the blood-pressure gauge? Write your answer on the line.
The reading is 84 mmHg
